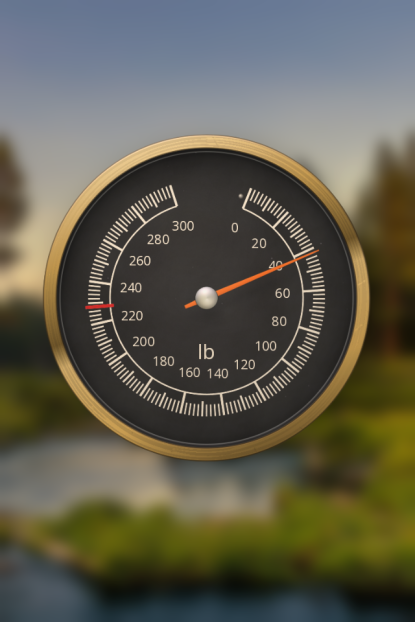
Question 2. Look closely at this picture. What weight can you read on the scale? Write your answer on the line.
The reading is 42 lb
